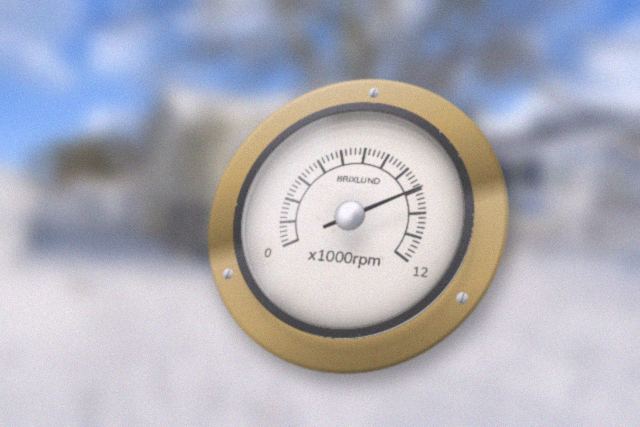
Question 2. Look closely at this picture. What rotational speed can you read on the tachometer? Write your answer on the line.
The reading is 9000 rpm
